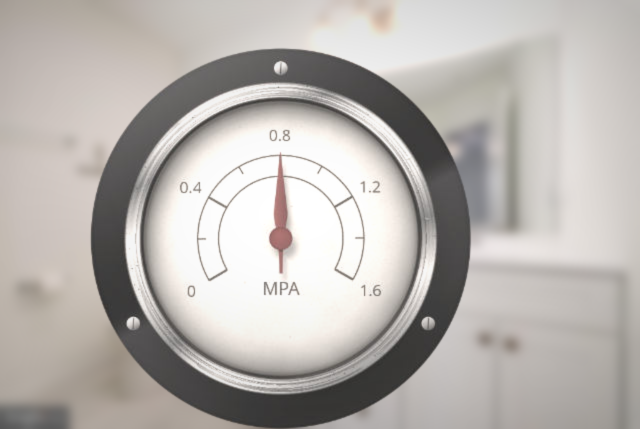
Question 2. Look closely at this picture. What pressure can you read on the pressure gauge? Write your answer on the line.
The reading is 0.8 MPa
